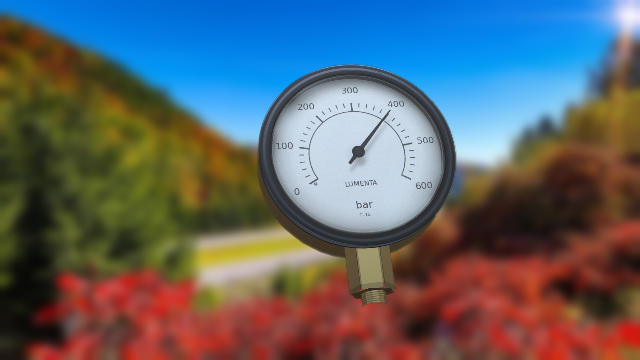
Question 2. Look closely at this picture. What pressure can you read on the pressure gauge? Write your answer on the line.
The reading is 400 bar
